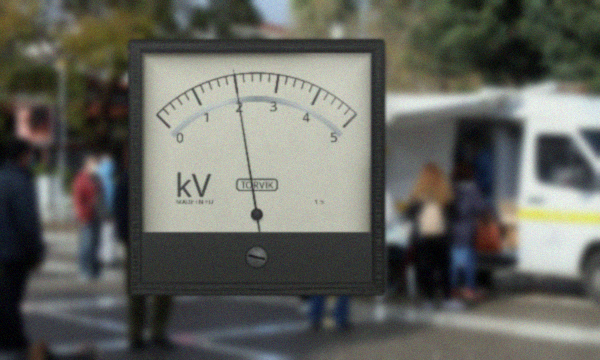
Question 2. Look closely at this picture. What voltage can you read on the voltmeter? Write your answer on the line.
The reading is 2 kV
